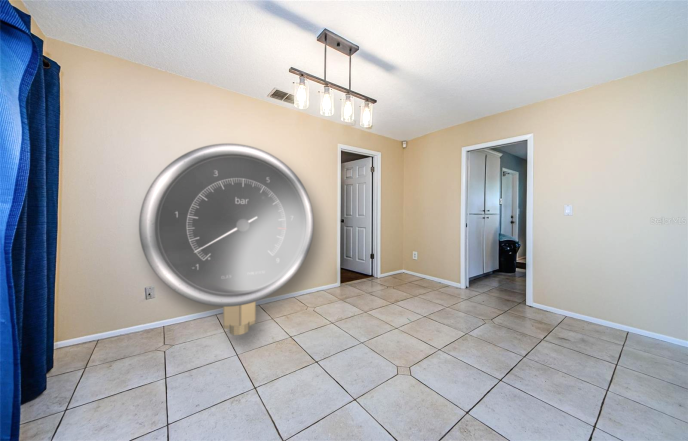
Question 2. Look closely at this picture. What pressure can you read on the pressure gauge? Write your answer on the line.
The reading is -0.5 bar
